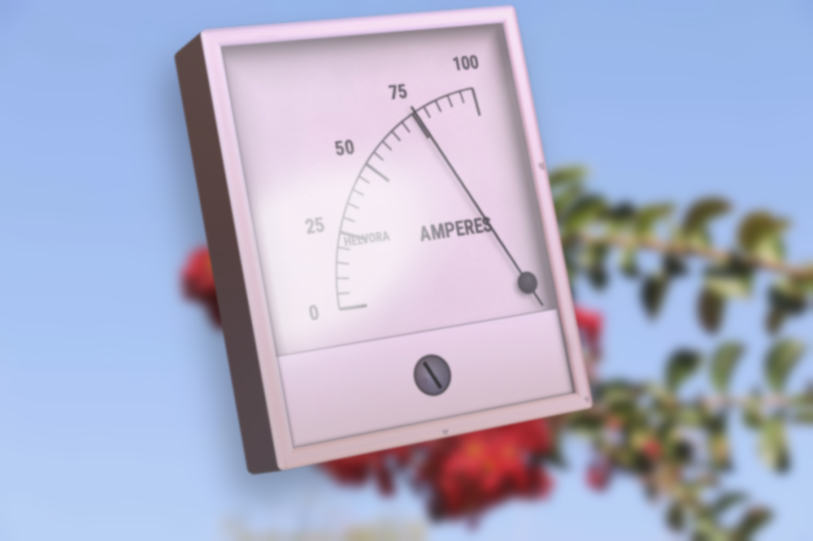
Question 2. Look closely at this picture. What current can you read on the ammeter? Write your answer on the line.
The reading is 75 A
